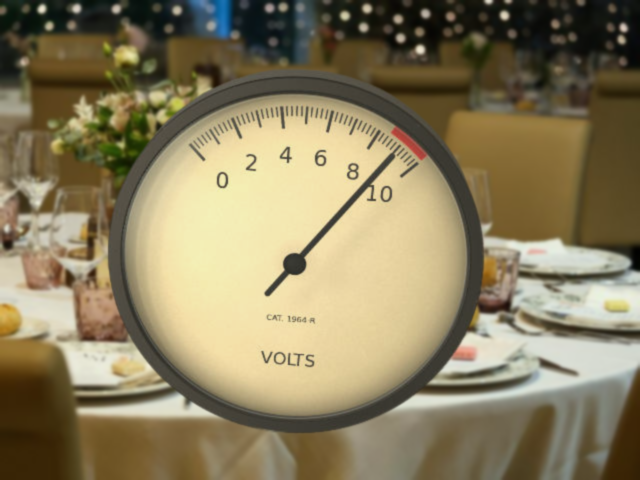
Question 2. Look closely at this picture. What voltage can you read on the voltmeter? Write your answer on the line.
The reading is 9 V
